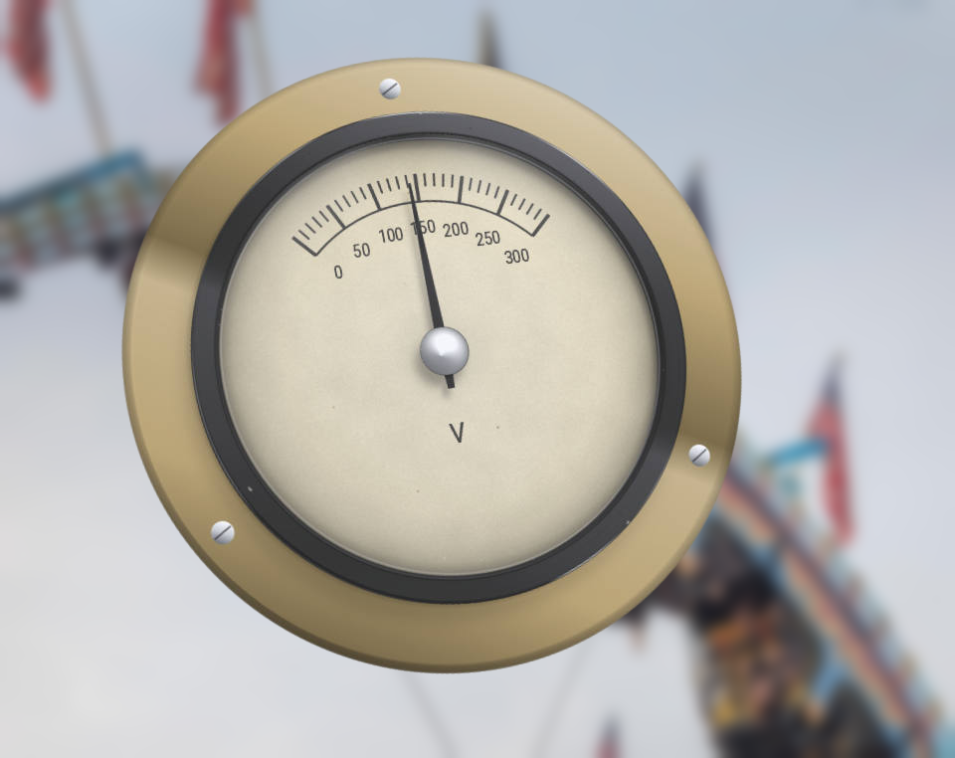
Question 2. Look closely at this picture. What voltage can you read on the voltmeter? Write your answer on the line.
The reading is 140 V
